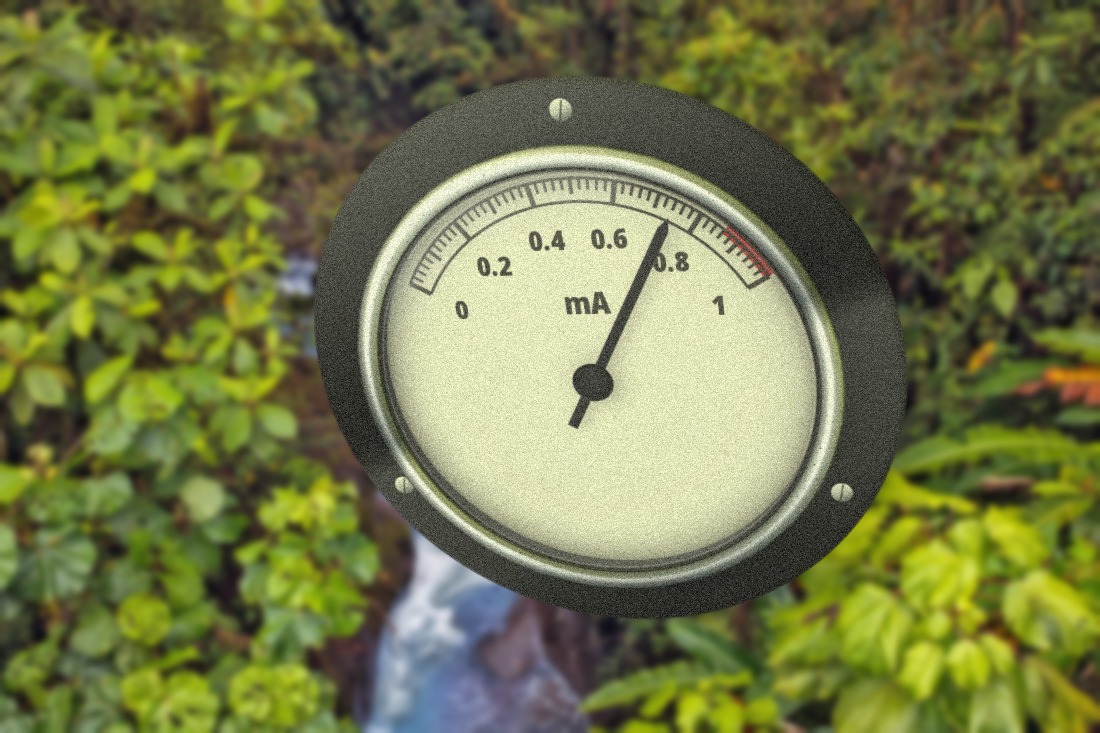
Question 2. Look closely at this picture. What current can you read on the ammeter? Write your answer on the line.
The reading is 0.74 mA
